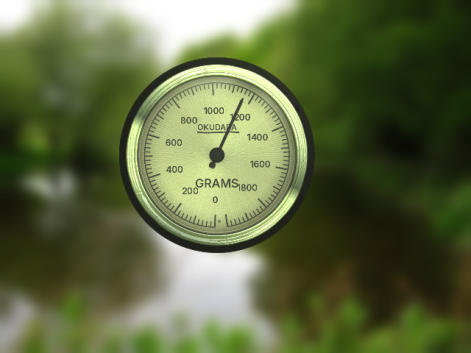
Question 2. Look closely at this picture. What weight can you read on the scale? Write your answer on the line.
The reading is 1160 g
